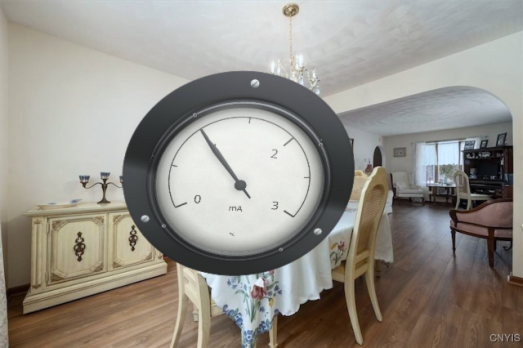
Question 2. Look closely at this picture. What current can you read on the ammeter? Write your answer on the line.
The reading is 1 mA
